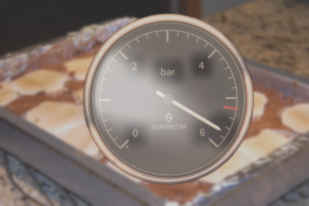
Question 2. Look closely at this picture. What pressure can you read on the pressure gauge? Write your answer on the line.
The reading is 5.7 bar
